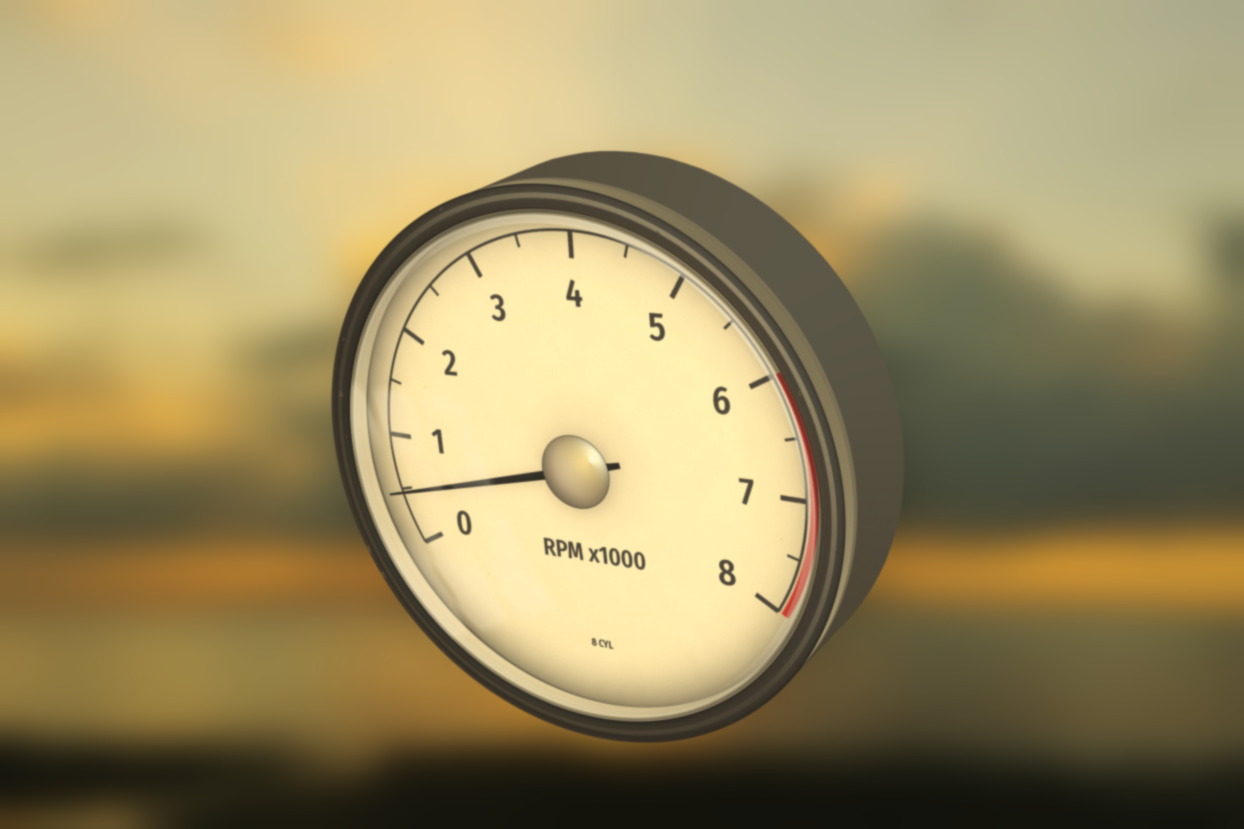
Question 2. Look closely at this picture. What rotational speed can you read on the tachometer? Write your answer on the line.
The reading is 500 rpm
